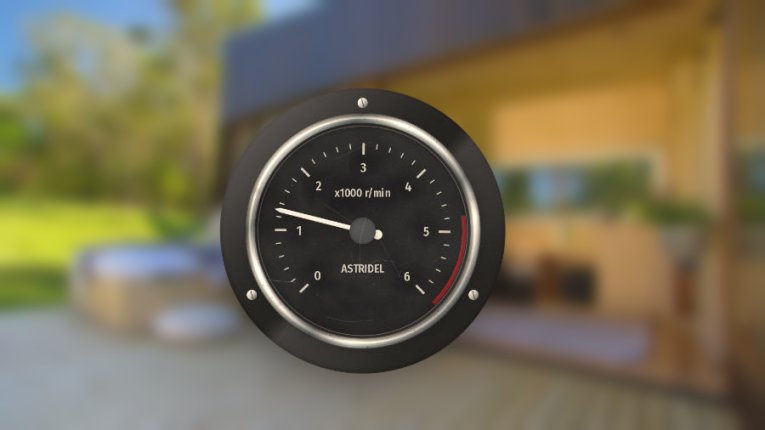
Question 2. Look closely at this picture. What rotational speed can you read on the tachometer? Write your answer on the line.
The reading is 1300 rpm
